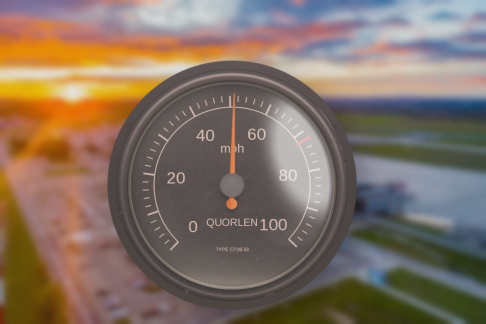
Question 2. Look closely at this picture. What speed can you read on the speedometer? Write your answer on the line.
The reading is 51 mph
